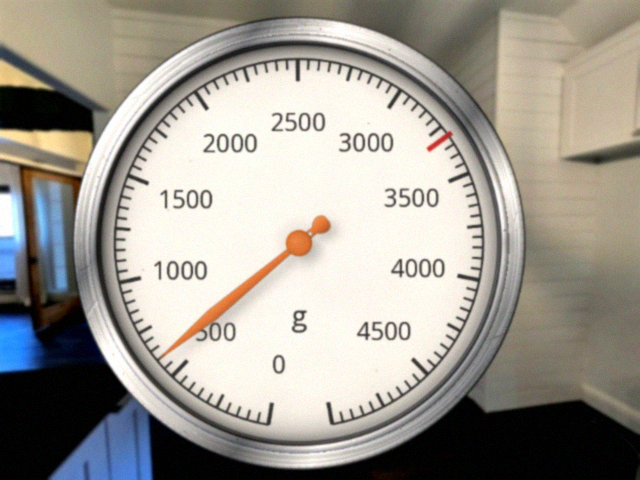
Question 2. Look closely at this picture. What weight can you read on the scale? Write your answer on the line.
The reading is 600 g
